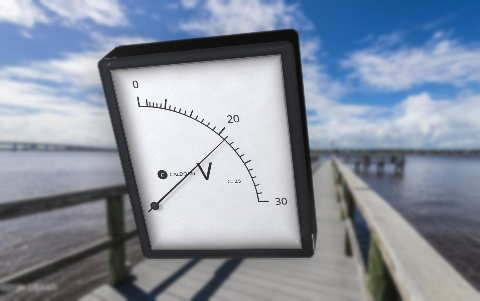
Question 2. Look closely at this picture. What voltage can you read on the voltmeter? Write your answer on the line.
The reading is 21 V
